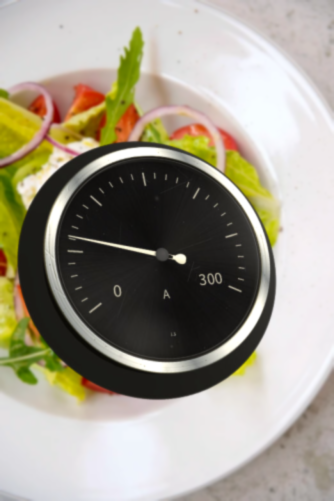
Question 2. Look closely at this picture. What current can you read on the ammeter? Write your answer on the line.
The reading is 60 A
